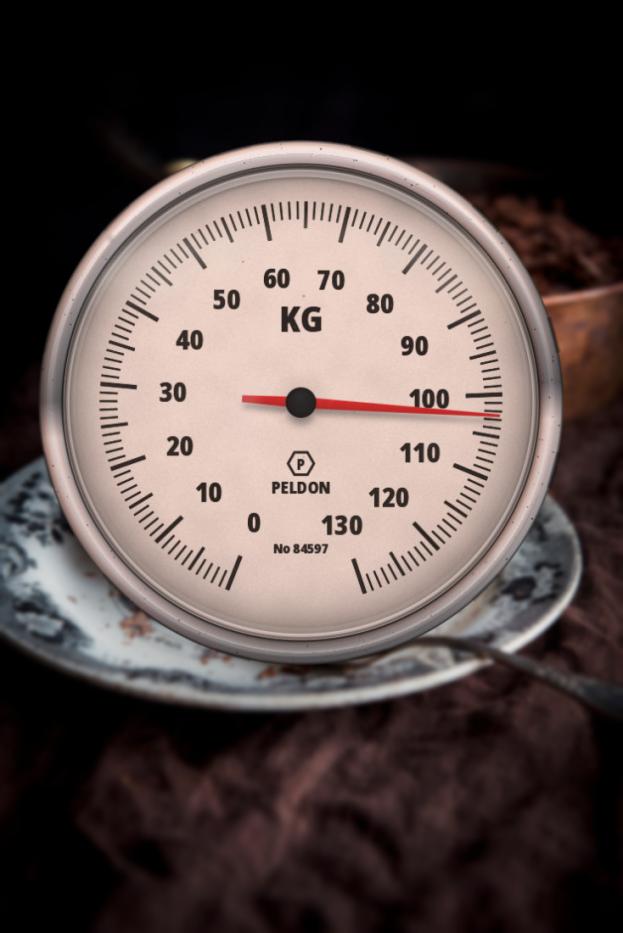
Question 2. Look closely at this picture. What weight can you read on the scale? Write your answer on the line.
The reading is 102.5 kg
